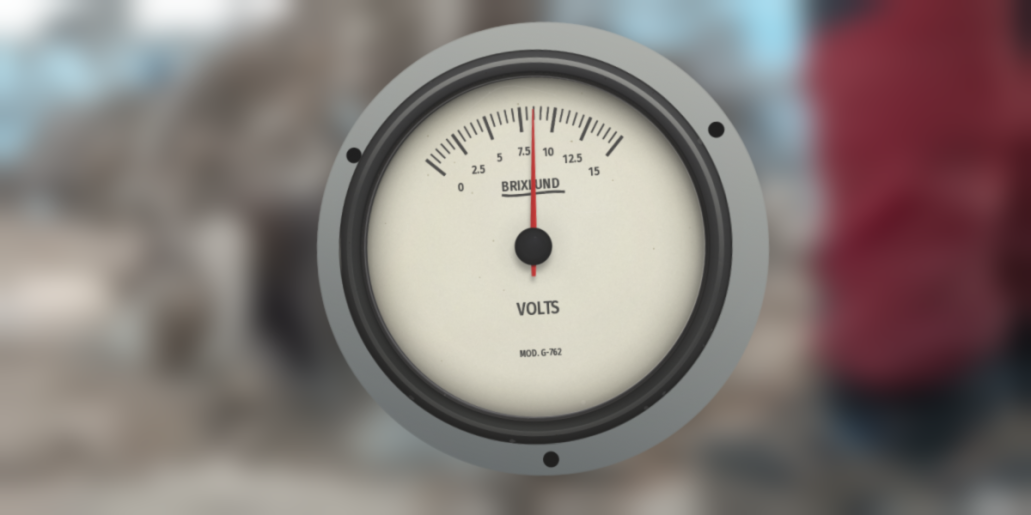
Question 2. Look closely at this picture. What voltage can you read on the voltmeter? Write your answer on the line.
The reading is 8.5 V
